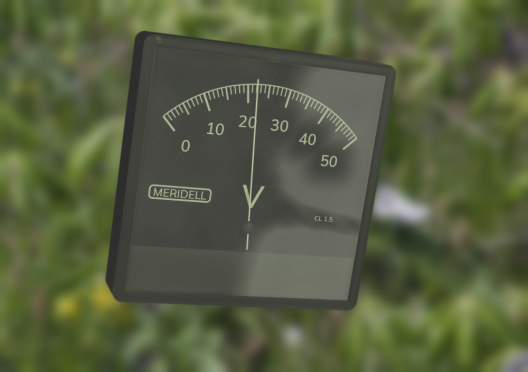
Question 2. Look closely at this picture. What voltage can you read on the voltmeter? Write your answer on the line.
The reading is 22 V
